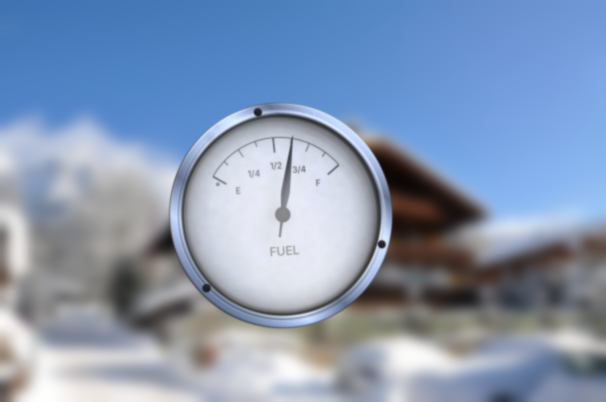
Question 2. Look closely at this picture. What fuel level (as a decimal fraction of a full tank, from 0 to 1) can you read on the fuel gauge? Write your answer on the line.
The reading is 0.625
